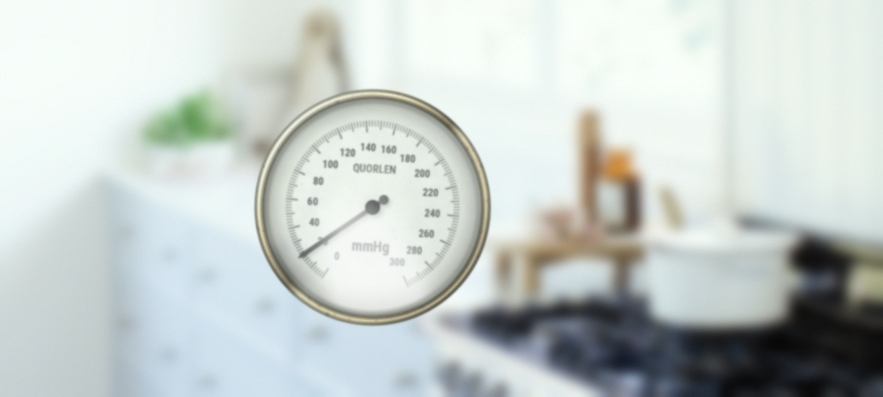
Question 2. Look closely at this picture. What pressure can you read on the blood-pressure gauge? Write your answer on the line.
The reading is 20 mmHg
